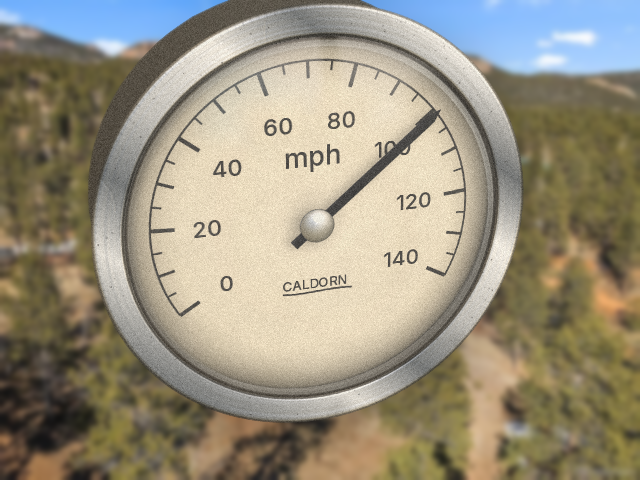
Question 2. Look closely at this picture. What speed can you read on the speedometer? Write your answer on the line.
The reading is 100 mph
